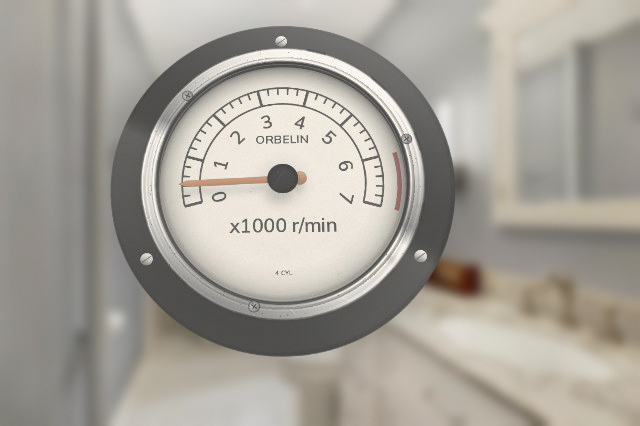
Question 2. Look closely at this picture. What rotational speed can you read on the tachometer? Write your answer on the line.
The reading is 400 rpm
